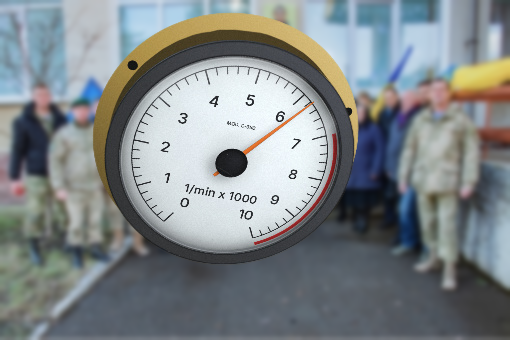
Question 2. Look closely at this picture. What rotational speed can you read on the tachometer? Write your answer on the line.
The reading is 6200 rpm
